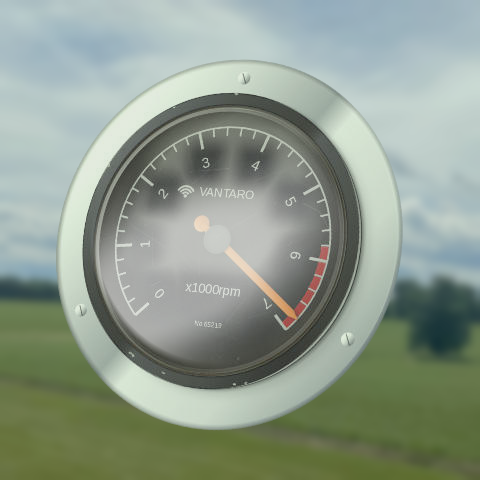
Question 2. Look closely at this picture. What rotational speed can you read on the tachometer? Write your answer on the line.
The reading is 6800 rpm
